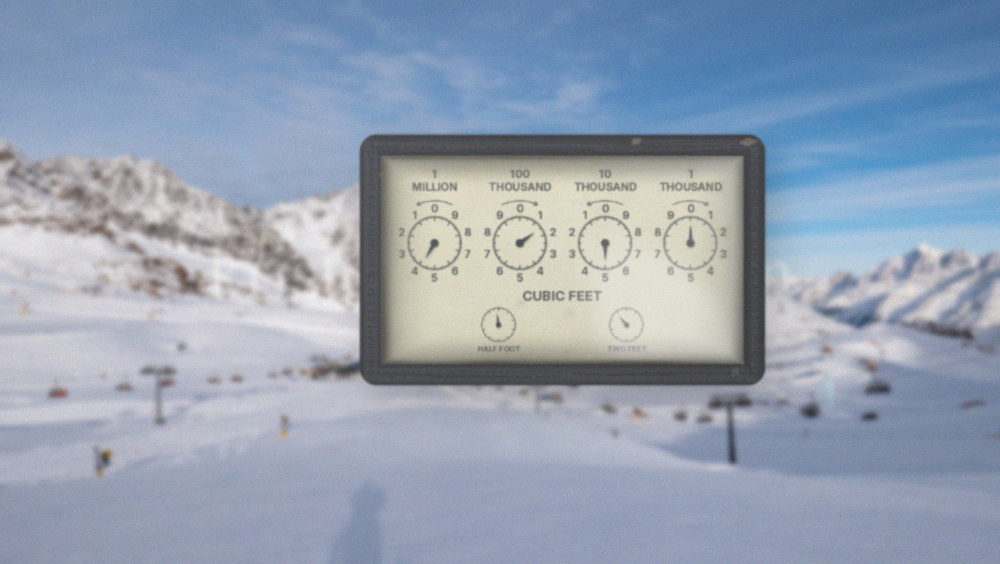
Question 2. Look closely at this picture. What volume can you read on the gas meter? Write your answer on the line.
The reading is 415000 ft³
